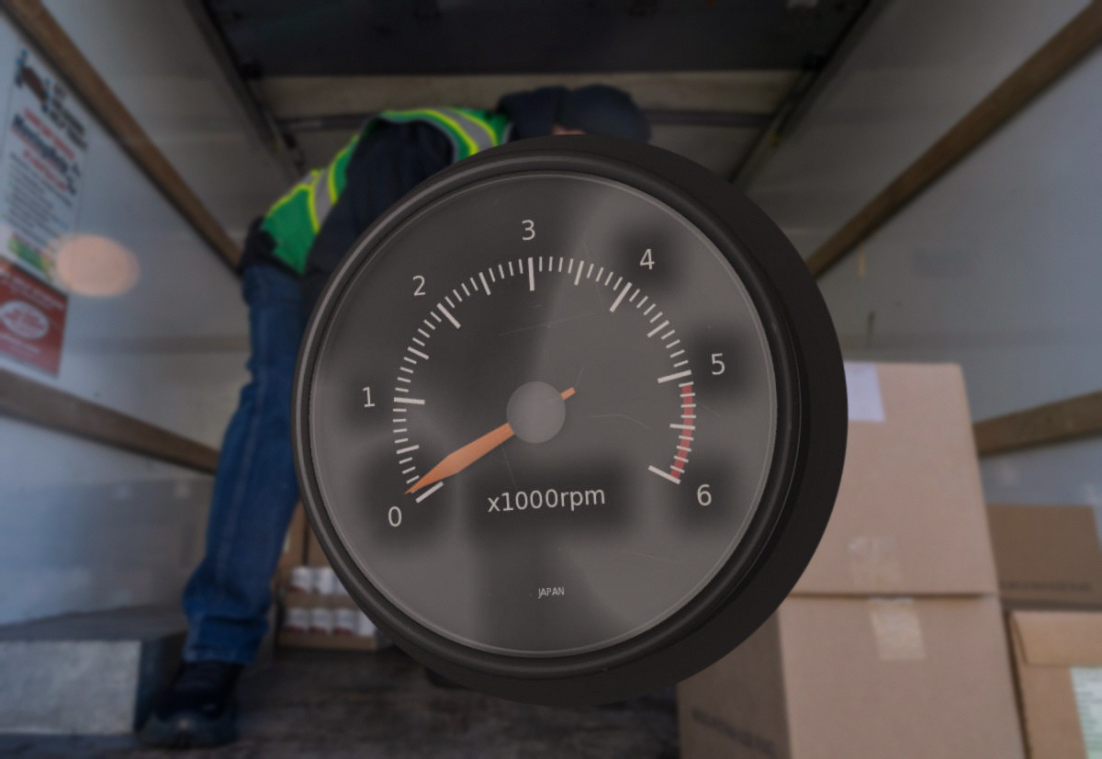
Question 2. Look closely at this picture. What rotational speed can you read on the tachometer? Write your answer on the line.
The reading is 100 rpm
